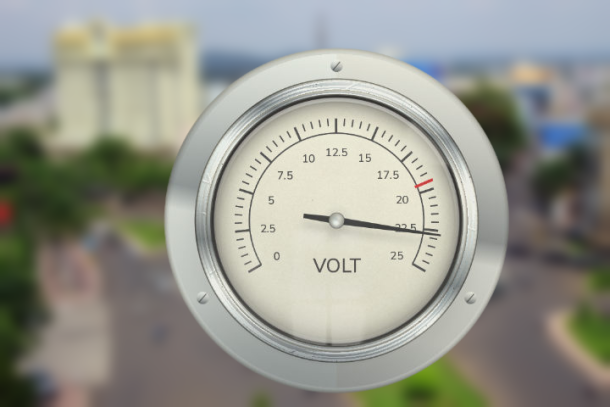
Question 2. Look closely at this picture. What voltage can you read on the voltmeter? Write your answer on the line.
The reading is 22.75 V
